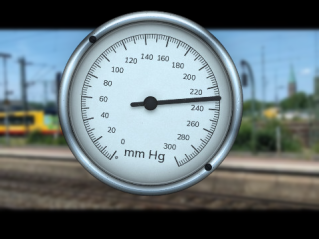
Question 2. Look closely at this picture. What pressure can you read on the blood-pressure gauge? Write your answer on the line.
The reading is 230 mmHg
